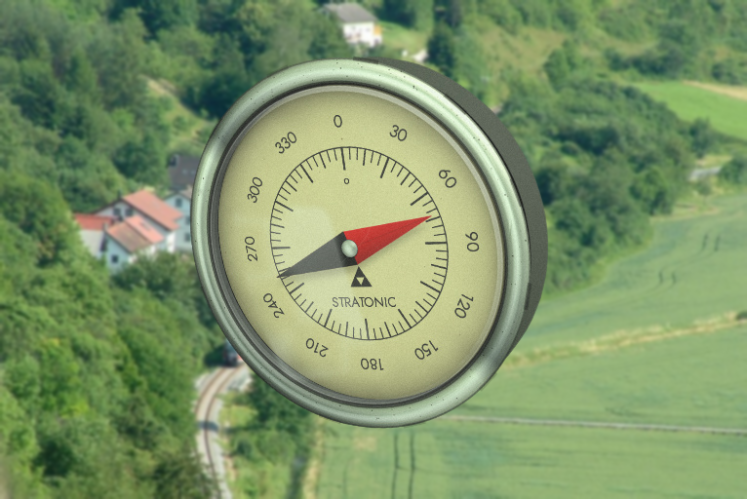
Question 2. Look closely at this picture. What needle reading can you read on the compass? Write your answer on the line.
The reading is 72.5 °
